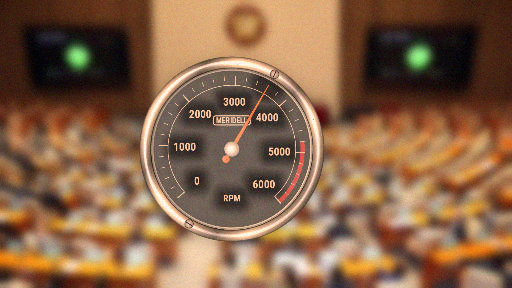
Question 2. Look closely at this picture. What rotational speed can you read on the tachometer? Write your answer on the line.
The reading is 3600 rpm
